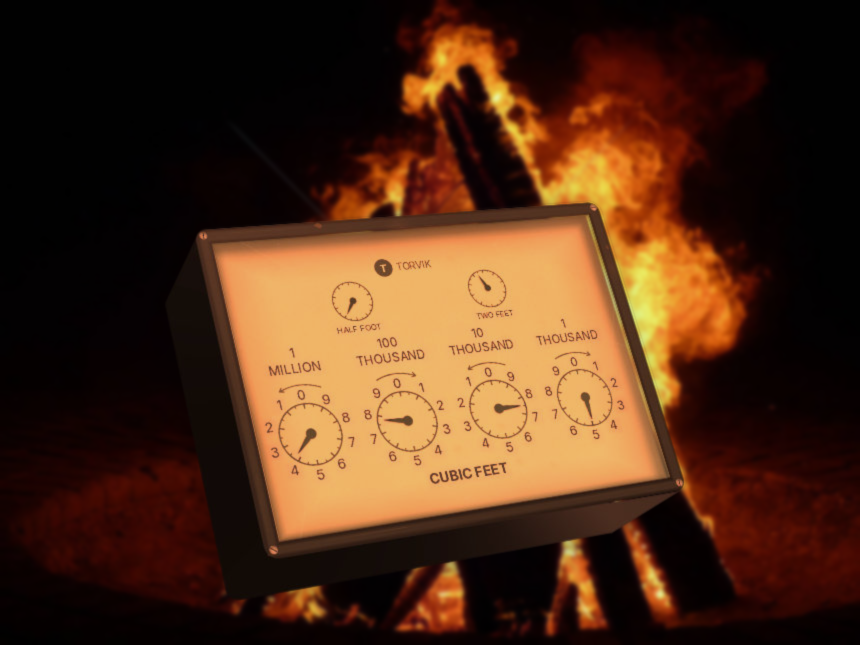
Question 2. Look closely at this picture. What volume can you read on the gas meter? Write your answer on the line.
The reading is 377500 ft³
